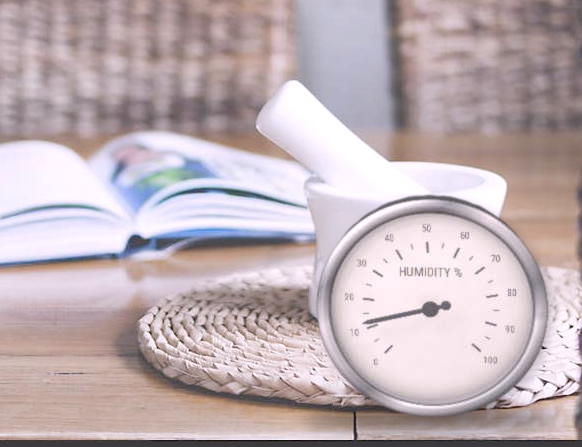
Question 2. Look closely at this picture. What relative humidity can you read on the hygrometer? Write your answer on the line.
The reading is 12.5 %
